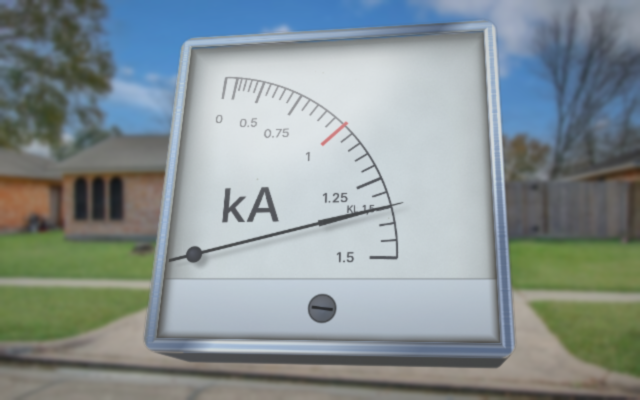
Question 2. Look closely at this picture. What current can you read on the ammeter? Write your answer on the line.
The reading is 1.35 kA
